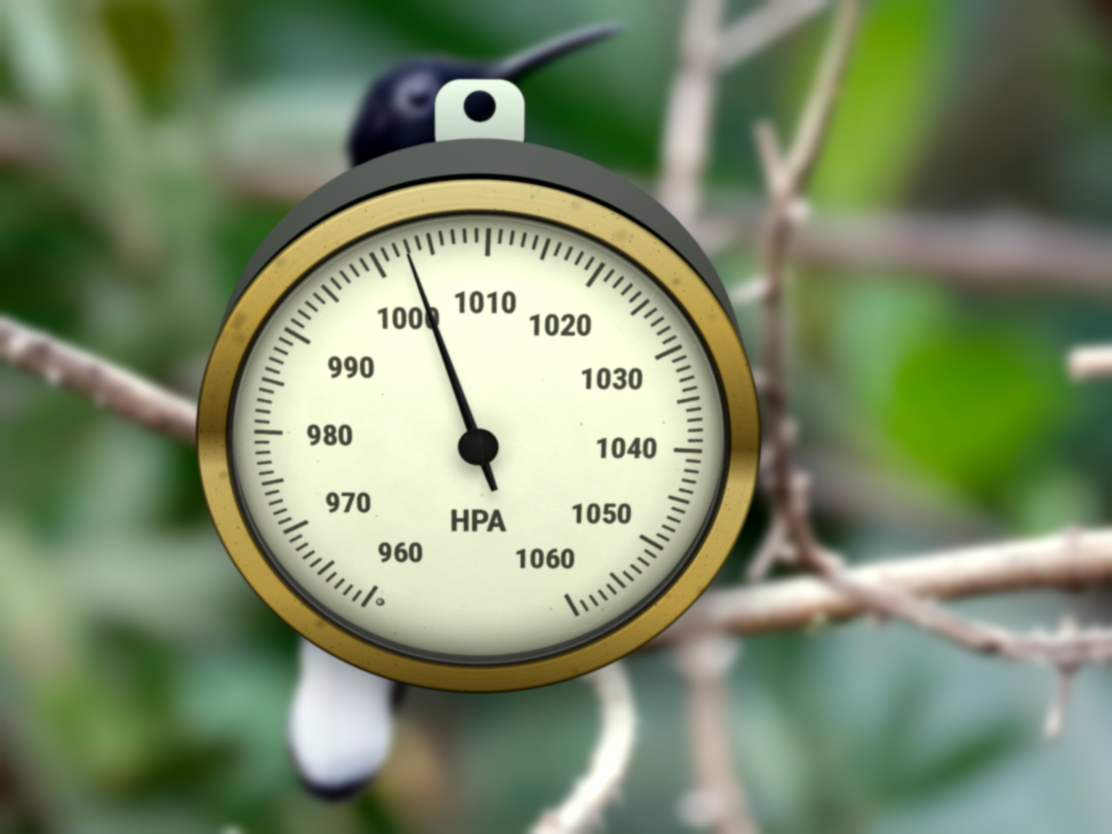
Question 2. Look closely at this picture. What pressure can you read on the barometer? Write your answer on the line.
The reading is 1003 hPa
